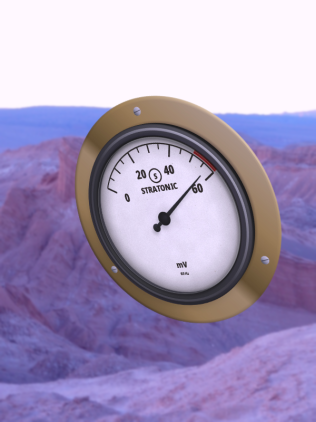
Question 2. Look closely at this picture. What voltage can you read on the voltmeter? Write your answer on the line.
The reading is 57.5 mV
